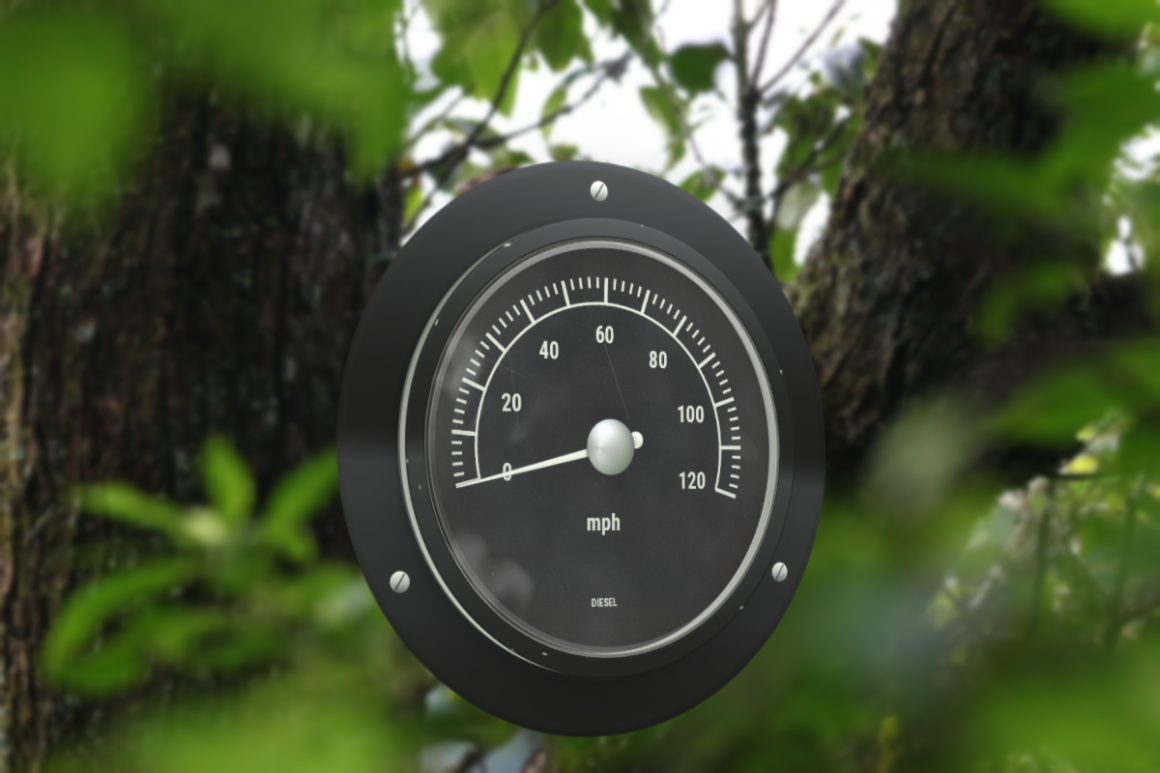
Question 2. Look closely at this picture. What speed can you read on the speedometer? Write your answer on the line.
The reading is 0 mph
